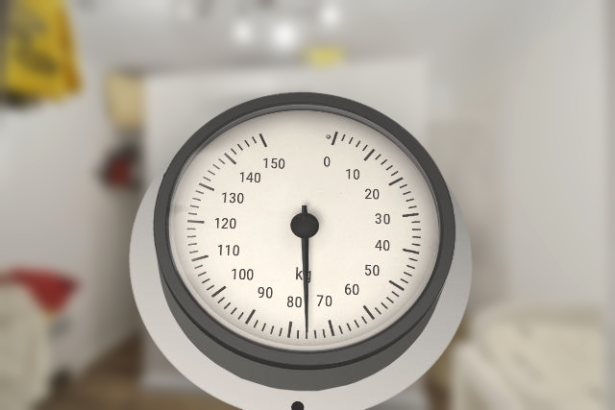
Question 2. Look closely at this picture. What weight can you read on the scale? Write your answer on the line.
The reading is 76 kg
